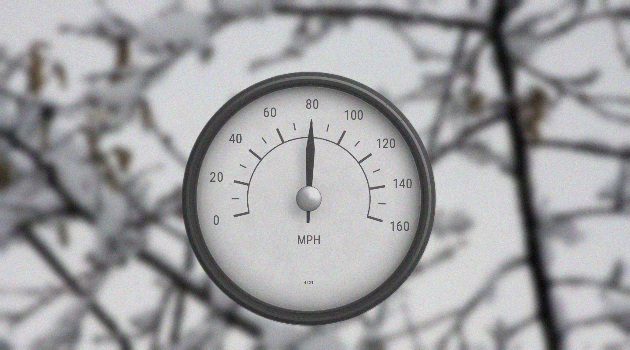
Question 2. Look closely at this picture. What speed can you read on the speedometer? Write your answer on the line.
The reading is 80 mph
